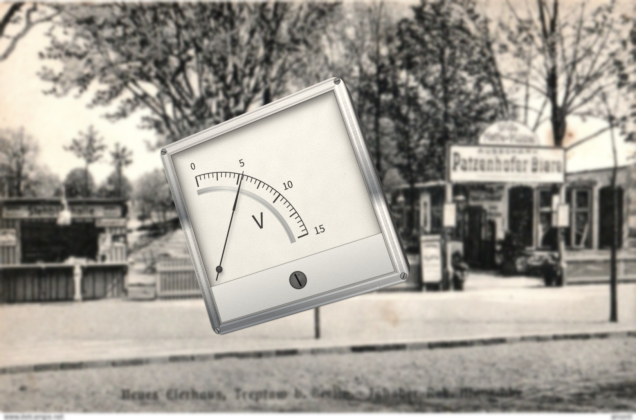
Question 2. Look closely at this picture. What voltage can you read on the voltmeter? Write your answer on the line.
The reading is 5.5 V
